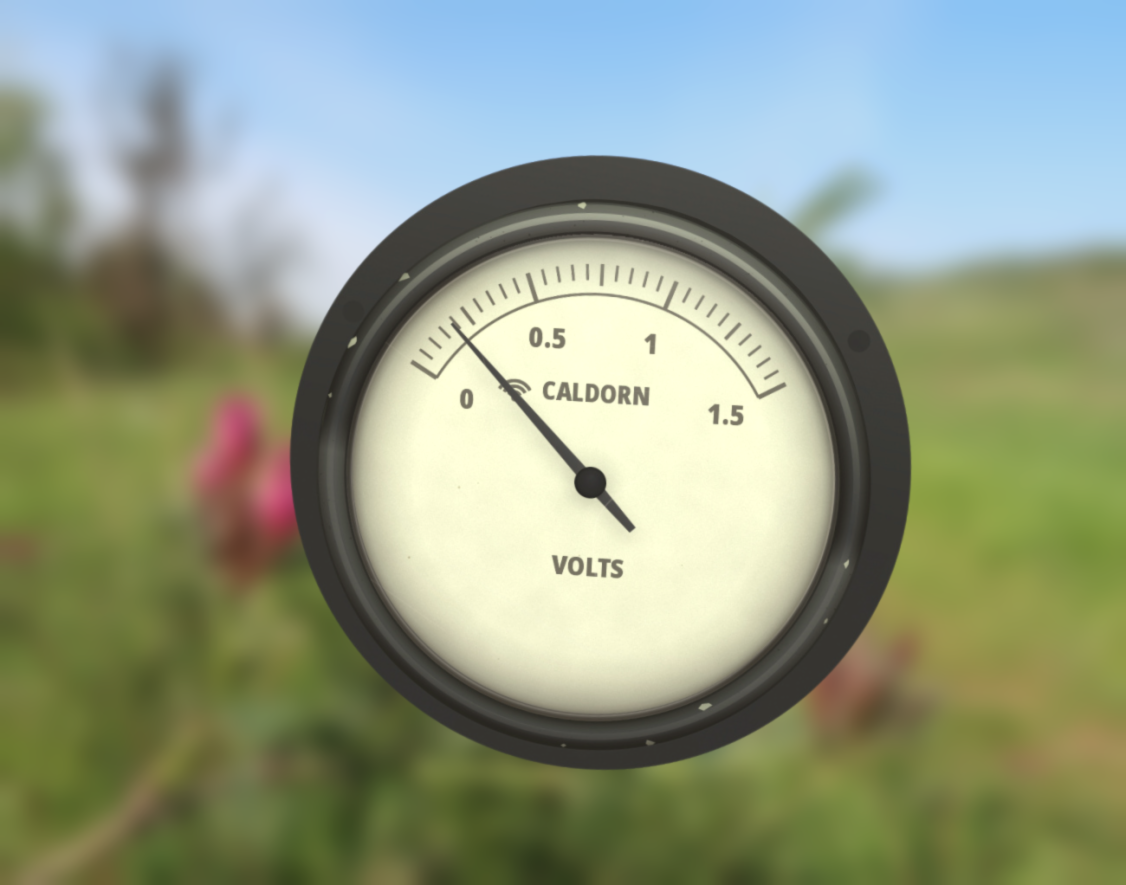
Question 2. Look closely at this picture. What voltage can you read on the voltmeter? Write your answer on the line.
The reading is 0.2 V
